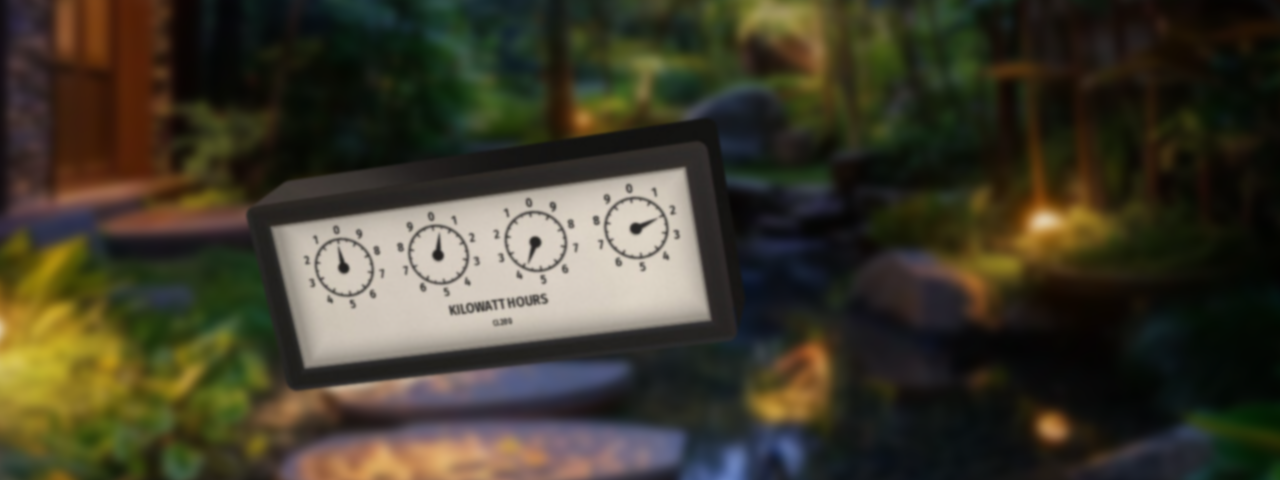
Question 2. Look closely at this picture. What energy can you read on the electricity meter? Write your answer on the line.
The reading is 42 kWh
